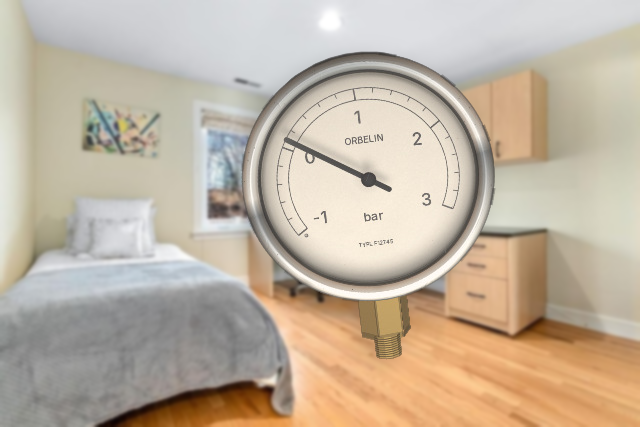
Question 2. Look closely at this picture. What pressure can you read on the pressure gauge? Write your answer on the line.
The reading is 0.1 bar
